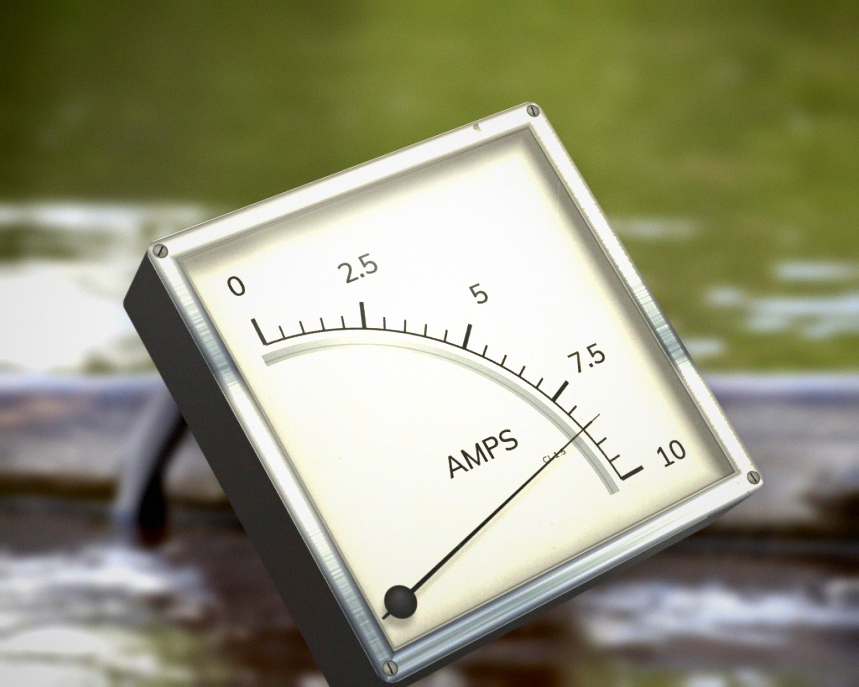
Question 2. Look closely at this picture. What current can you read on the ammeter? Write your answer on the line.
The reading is 8.5 A
